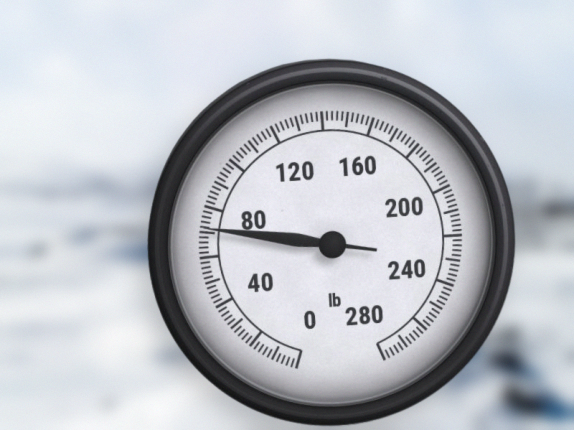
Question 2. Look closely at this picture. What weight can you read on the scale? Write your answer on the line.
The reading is 72 lb
